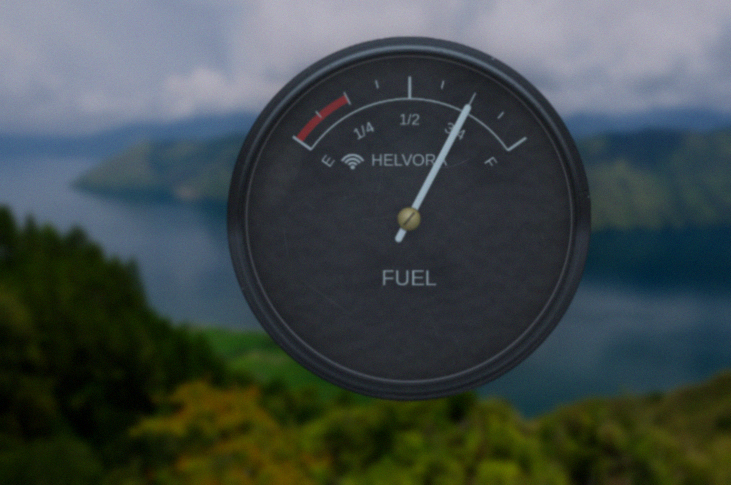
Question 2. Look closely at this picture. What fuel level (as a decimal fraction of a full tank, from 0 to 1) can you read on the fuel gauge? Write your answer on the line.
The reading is 0.75
